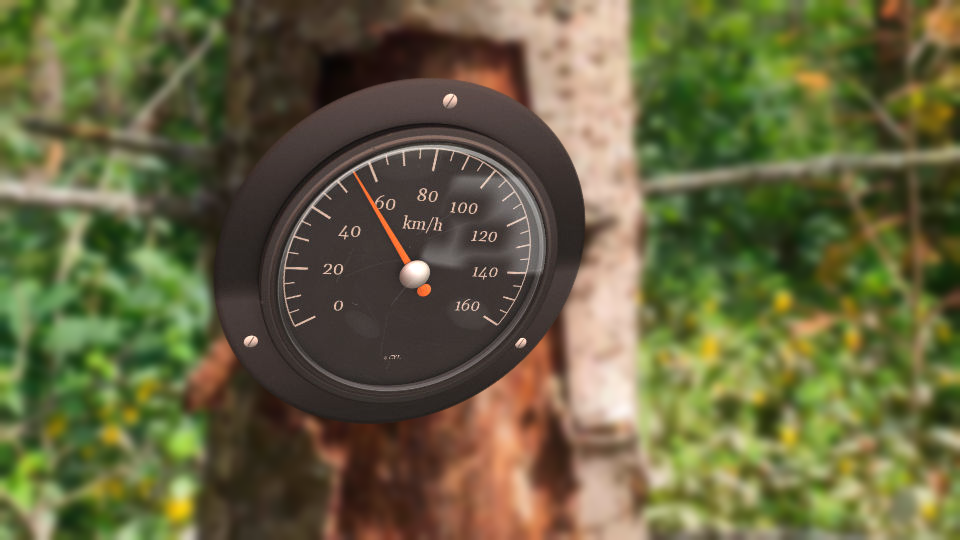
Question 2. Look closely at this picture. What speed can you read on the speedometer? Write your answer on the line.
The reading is 55 km/h
